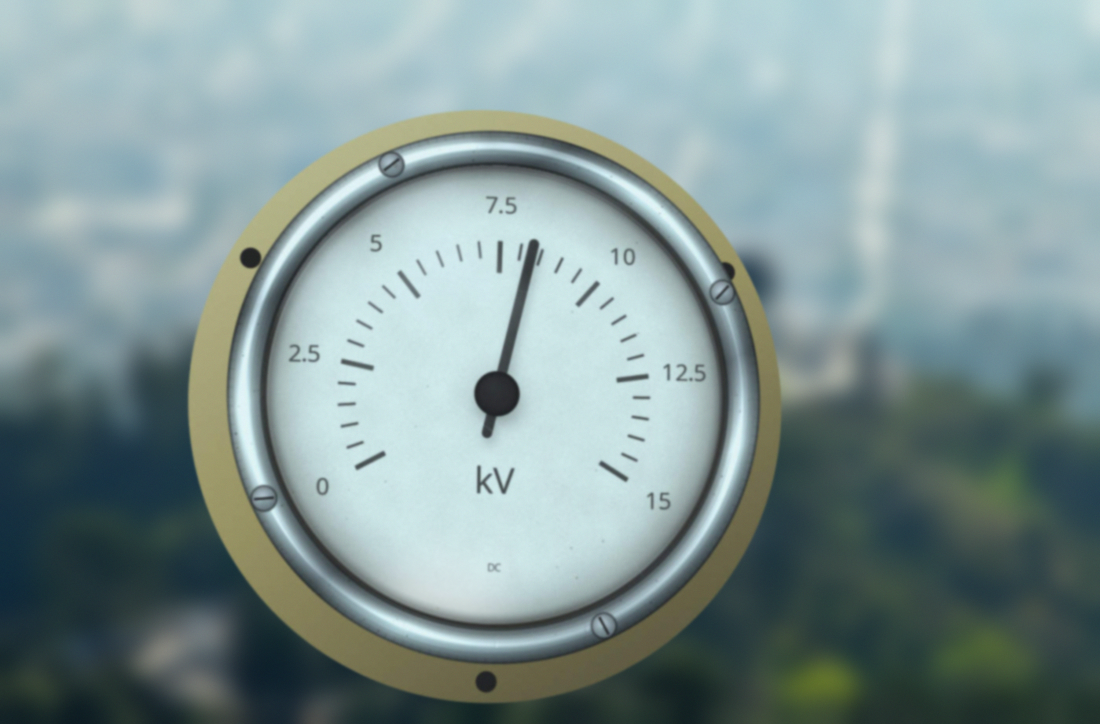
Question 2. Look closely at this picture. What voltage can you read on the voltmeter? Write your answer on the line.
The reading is 8.25 kV
